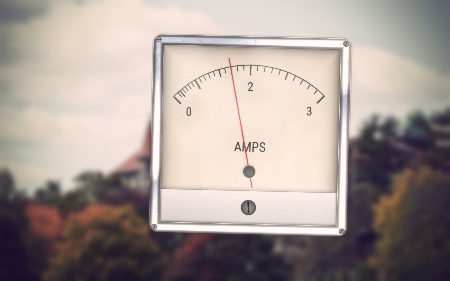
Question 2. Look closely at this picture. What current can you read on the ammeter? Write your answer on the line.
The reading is 1.7 A
